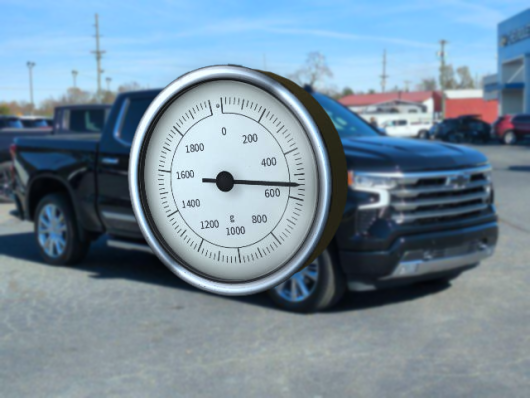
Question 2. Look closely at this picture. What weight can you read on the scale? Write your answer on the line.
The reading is 540 g
